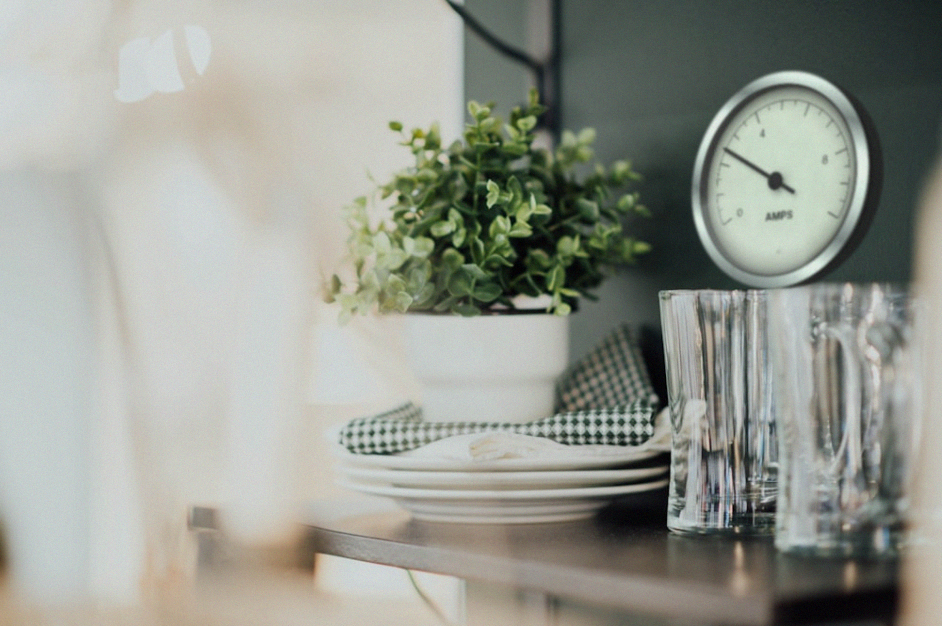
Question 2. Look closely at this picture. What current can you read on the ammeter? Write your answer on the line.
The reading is 2.5 A
